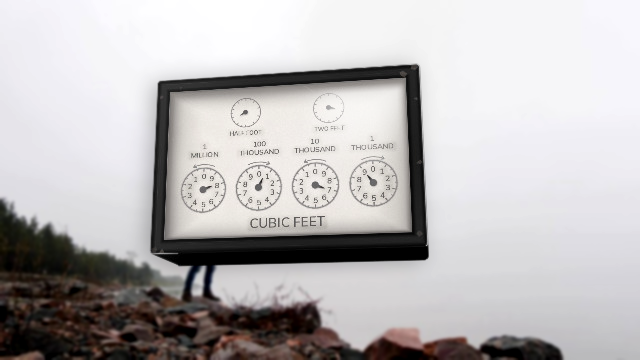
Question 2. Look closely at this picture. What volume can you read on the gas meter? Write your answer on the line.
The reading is 806900 ft³
